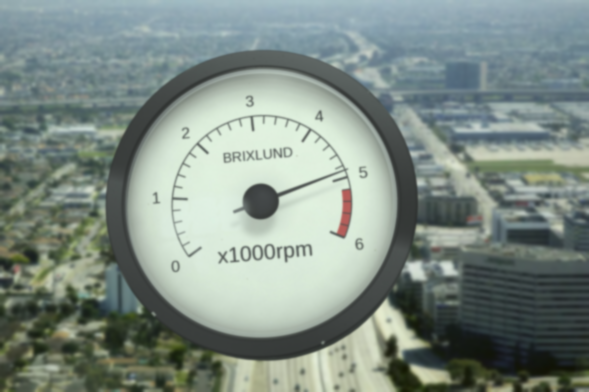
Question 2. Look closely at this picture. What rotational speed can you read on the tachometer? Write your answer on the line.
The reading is 4900 rpm
